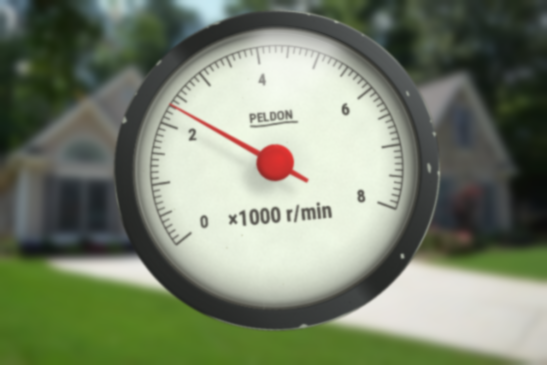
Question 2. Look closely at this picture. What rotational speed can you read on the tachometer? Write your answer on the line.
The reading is 2300 rpm
